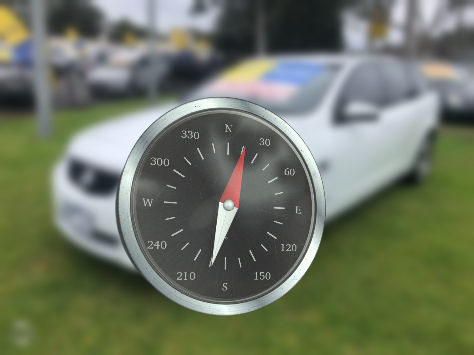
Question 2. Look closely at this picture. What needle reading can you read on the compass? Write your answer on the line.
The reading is 15 °
